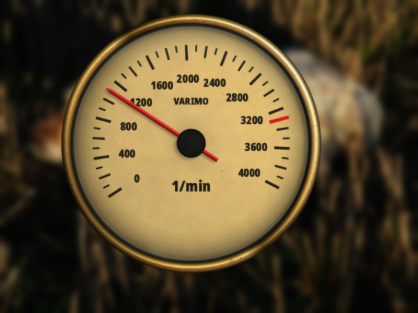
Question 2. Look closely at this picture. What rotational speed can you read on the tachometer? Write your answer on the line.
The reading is 1100 rpm
